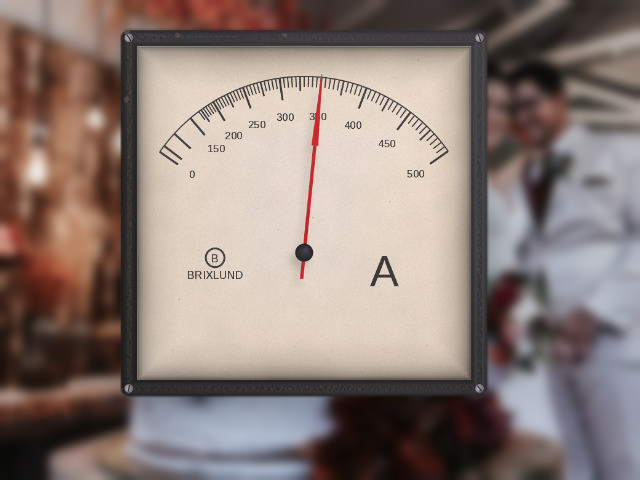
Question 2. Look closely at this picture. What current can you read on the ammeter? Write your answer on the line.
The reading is 350 A
